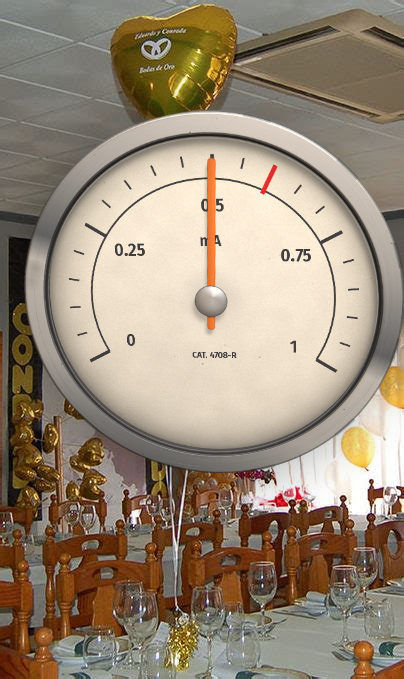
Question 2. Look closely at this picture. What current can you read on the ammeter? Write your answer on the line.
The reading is 0.5 mA
